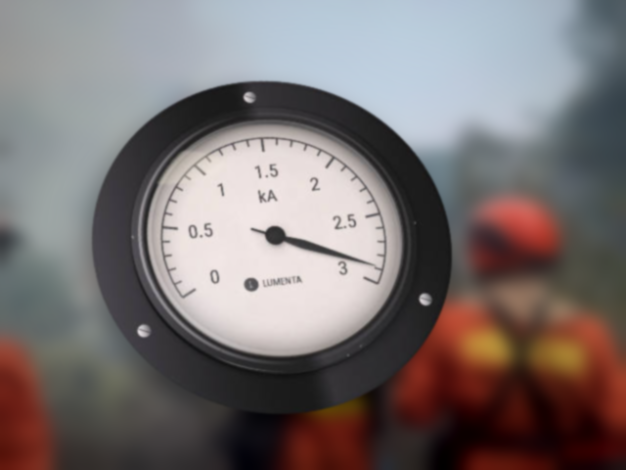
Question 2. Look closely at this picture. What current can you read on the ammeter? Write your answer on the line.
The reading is 2.9 kA
